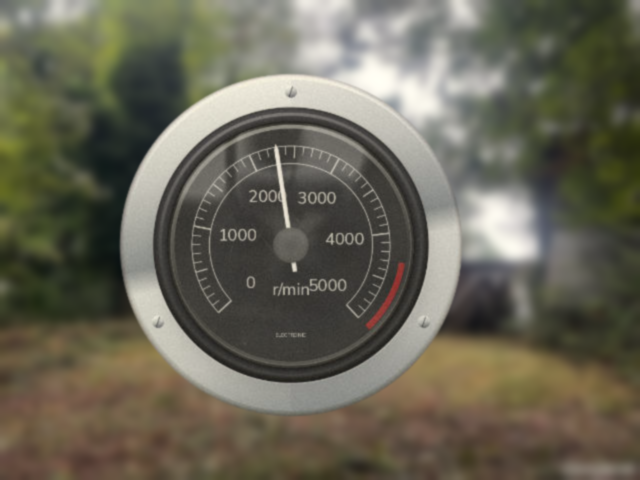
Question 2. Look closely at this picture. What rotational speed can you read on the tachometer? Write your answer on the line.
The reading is 2300 rpm
